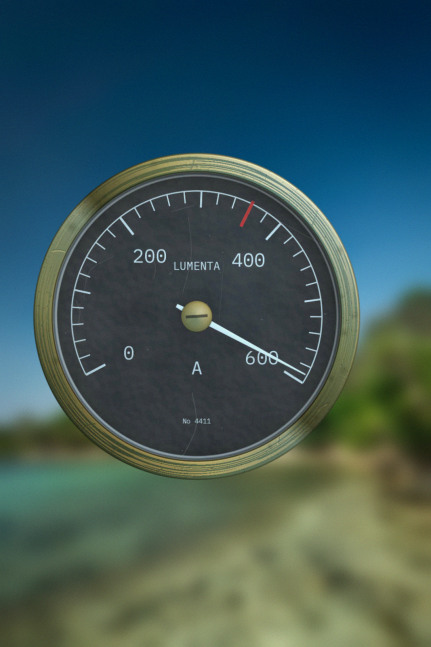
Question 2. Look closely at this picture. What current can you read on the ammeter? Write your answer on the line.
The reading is 590 A
